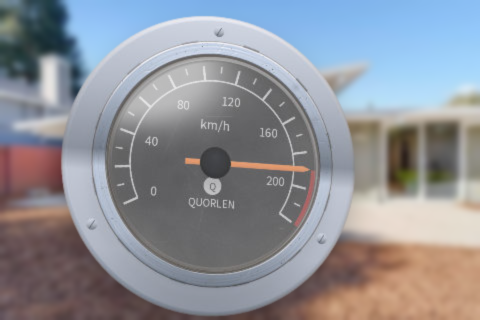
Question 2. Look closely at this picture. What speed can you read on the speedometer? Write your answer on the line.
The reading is 190 km/h
